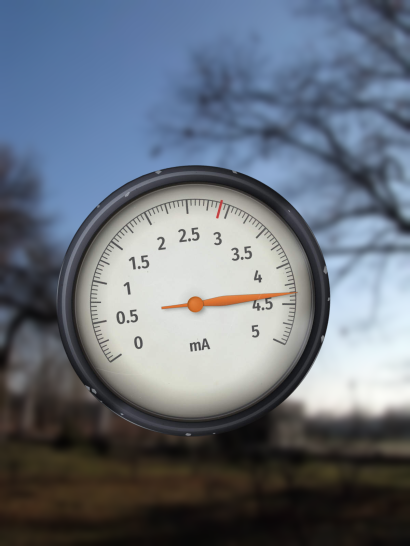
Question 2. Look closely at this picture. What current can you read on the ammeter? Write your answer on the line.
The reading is 4.35 mA
